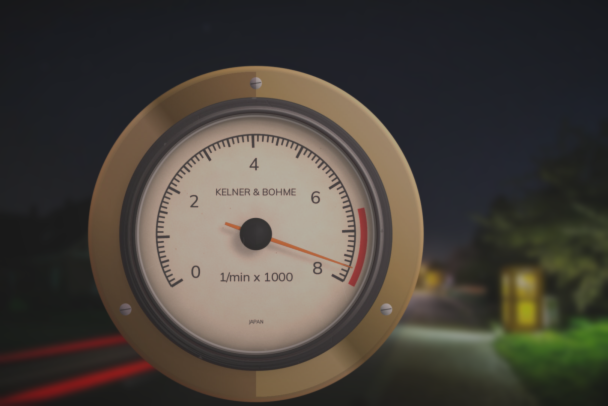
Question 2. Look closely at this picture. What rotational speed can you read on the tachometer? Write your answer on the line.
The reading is 7700 rpm
